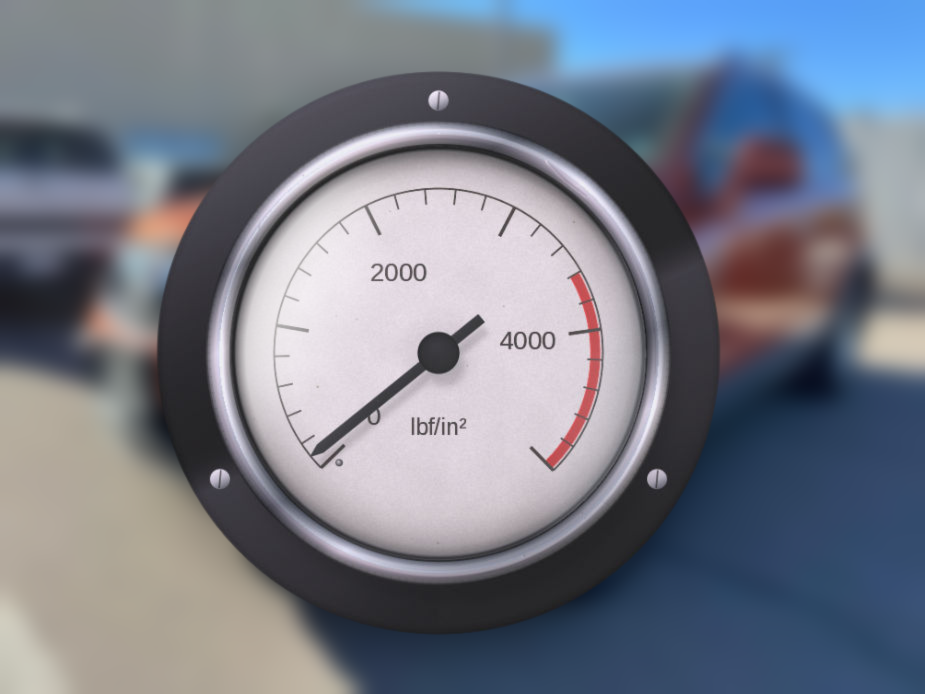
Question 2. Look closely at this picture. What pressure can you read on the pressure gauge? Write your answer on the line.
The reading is 100 psi
